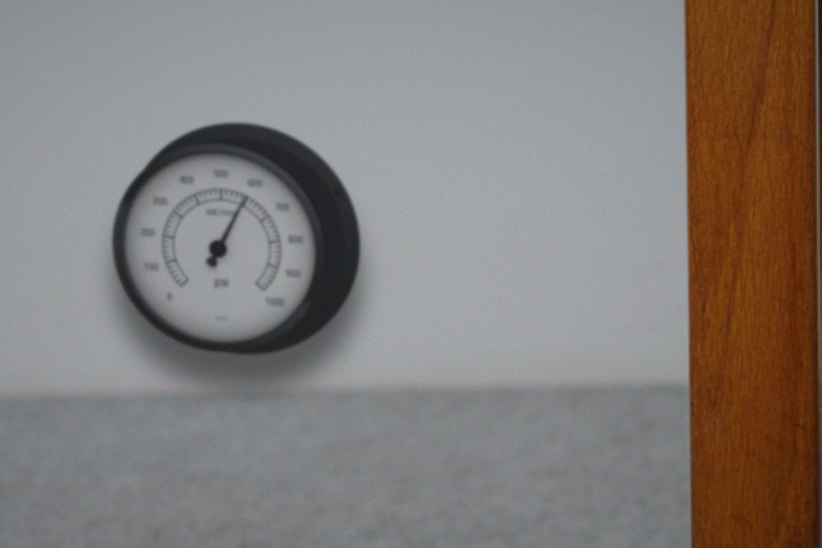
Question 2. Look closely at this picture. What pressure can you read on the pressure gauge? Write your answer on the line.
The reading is 600 psi
